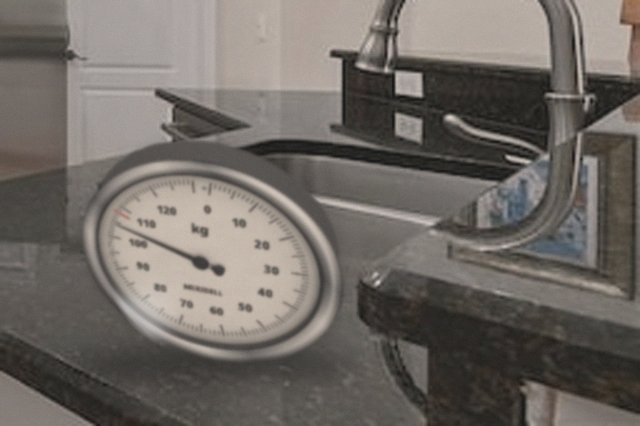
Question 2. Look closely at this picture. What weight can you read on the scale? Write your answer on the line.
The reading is 105 kg
